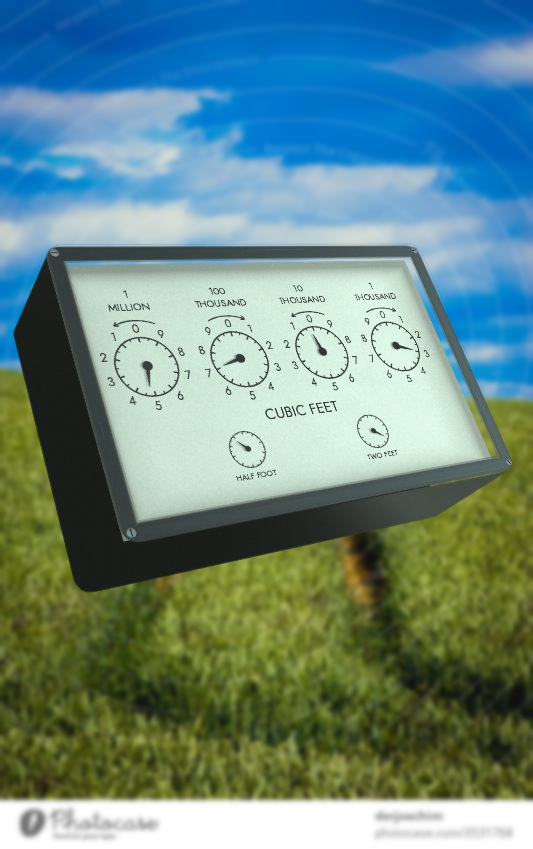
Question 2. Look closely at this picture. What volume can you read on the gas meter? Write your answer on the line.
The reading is 470300 ft³
